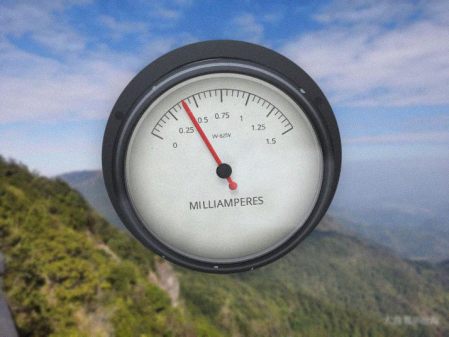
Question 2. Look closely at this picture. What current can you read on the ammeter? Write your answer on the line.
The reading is 0.4 mA
